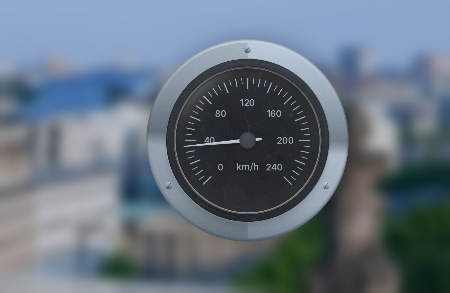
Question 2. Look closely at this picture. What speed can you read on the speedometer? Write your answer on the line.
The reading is 35 km/h
